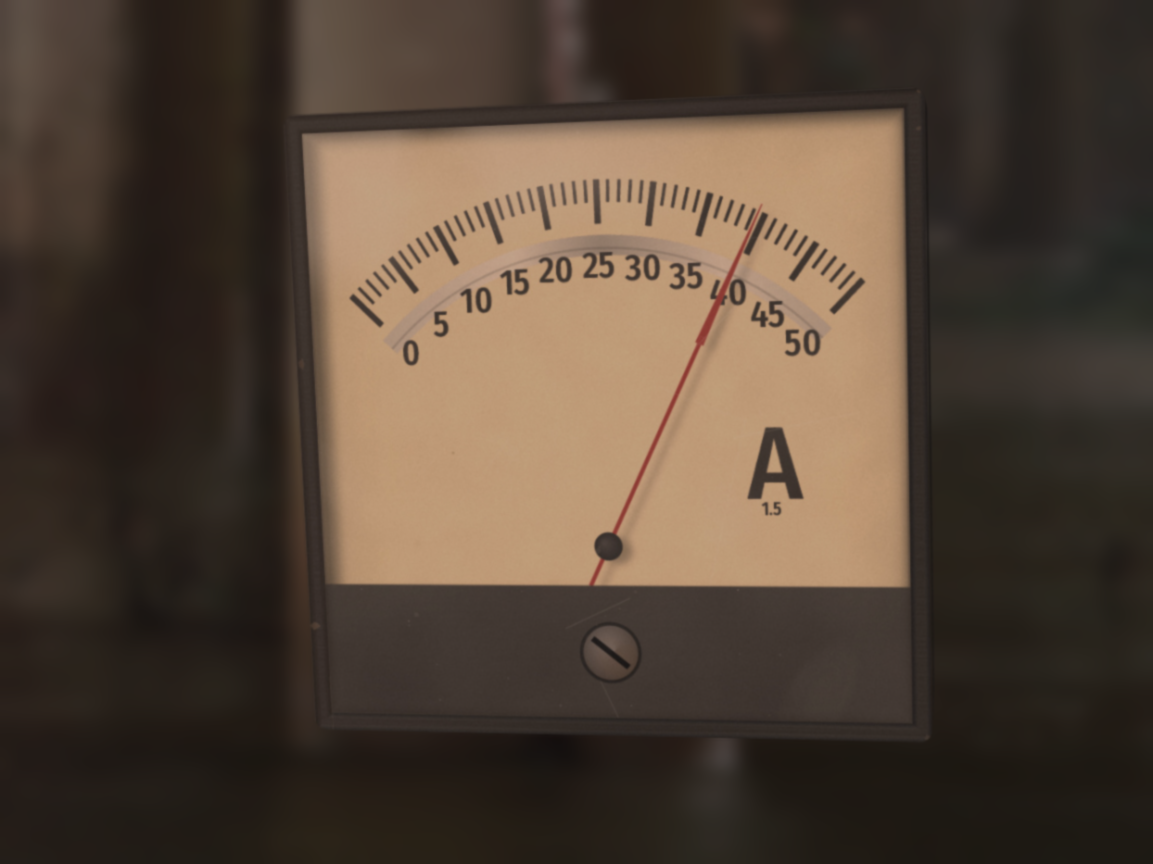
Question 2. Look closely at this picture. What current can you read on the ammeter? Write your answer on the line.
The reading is 39.5 A
